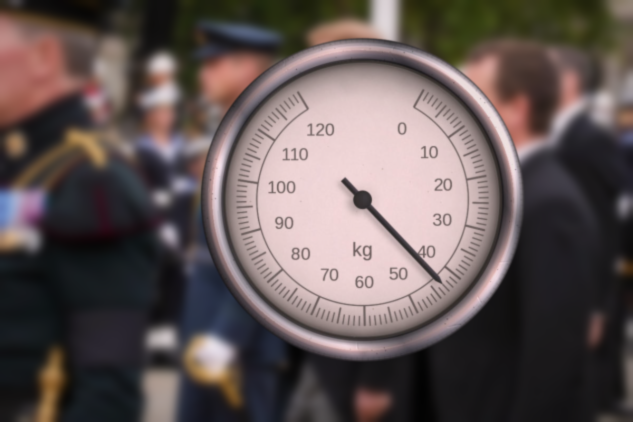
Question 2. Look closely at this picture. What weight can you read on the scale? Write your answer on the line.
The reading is 43 kg
